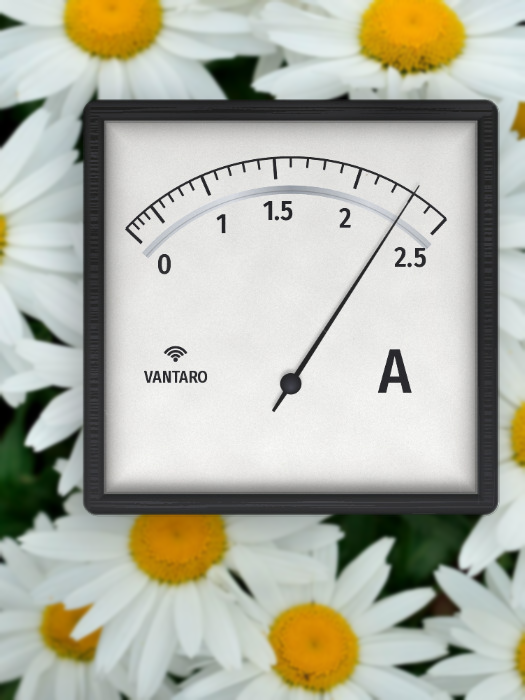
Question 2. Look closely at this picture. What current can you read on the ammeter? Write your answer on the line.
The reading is 2.3 A
